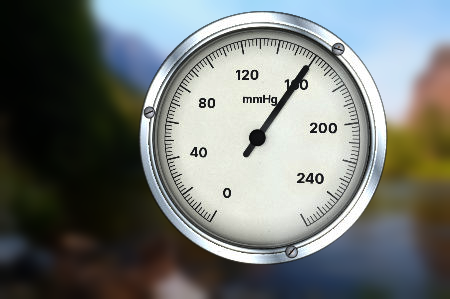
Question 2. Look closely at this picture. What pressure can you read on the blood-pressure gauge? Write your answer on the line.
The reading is 160 mmHg
